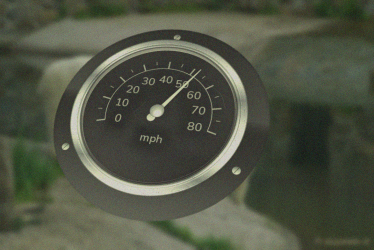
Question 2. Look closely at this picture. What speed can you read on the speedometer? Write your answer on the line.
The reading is 52.5 mph
